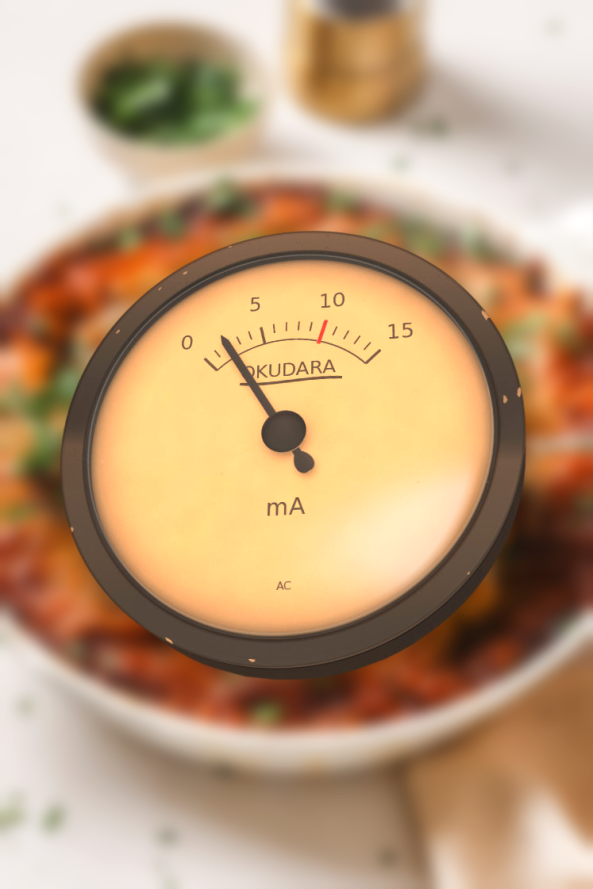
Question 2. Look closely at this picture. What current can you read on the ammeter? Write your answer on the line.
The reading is 2 mA
